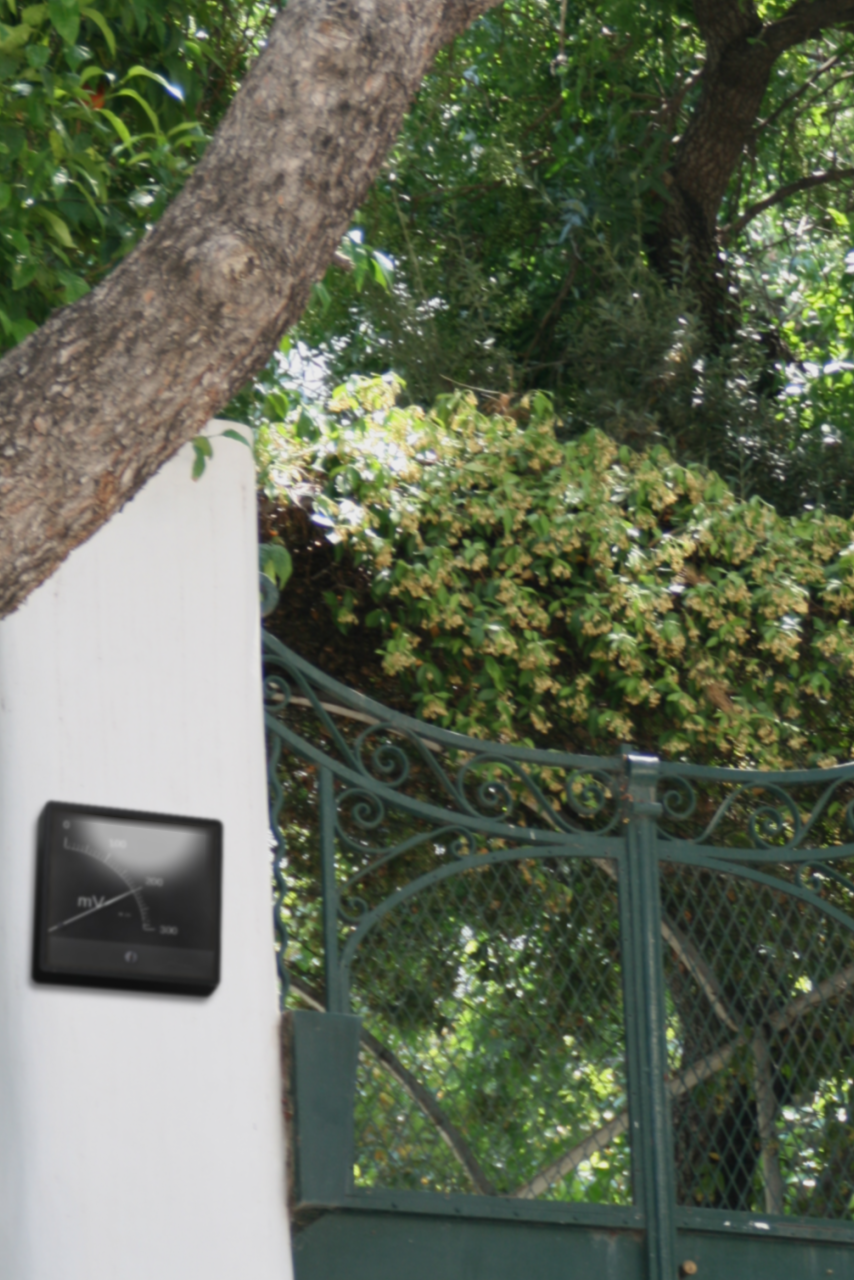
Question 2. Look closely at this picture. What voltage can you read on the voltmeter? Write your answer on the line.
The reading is 200 mV
